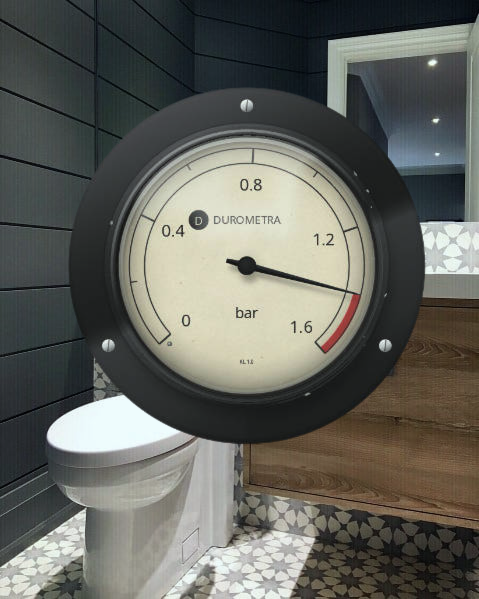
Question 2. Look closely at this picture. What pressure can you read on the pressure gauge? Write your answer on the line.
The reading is 1.4 bar
